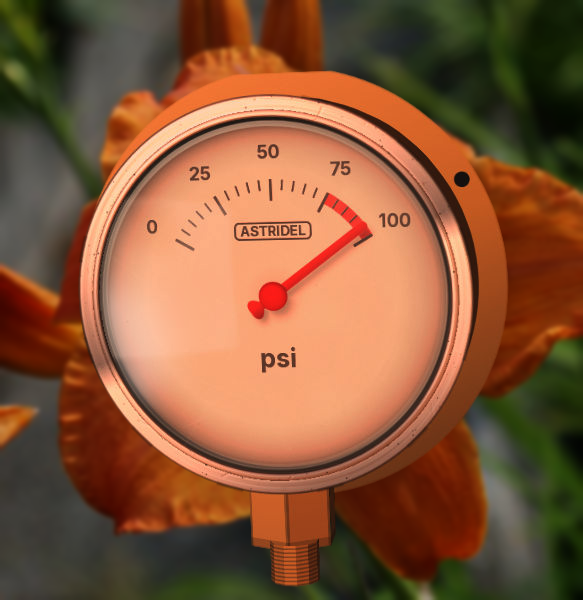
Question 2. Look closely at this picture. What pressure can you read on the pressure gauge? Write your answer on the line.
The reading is 95 psi
